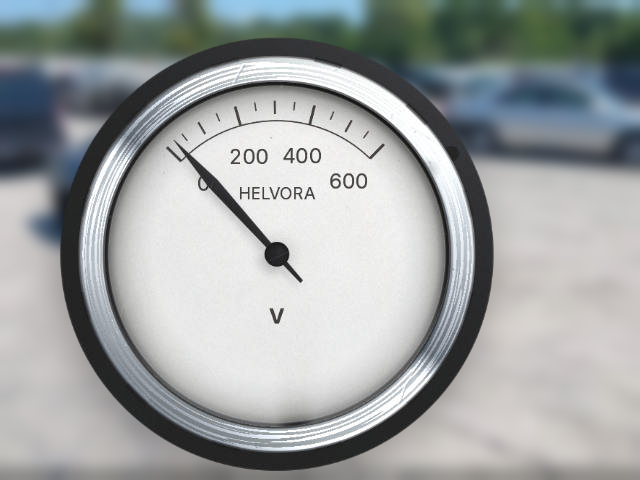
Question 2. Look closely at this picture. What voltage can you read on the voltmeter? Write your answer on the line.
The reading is 25 V
